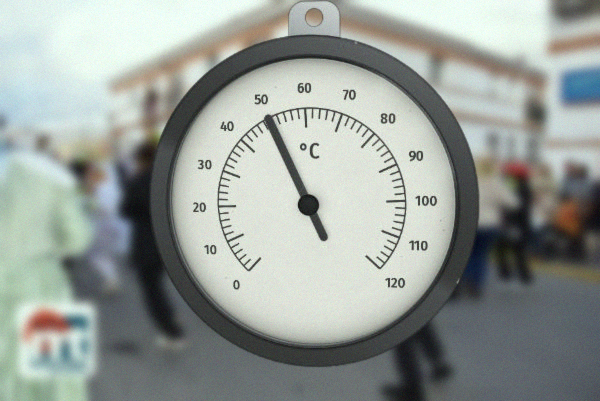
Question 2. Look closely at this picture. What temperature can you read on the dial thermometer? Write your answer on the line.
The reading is 50 °C
